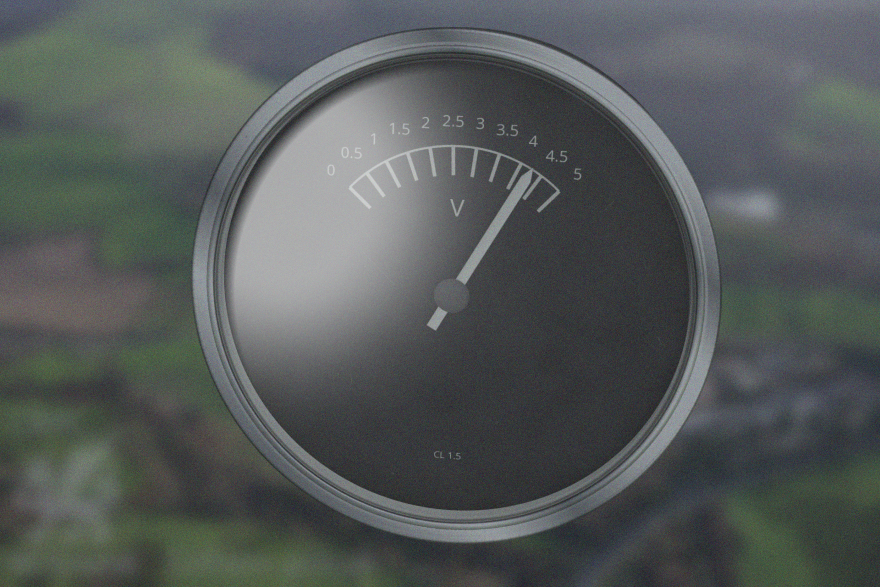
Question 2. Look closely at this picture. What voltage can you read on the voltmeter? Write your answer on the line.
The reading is 4.25 V
